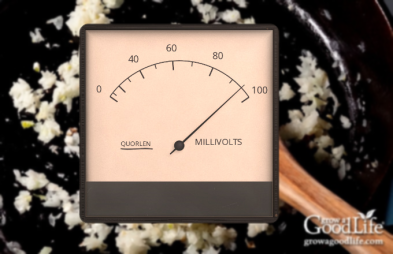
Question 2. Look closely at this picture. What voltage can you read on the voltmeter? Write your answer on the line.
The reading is 95 mV
